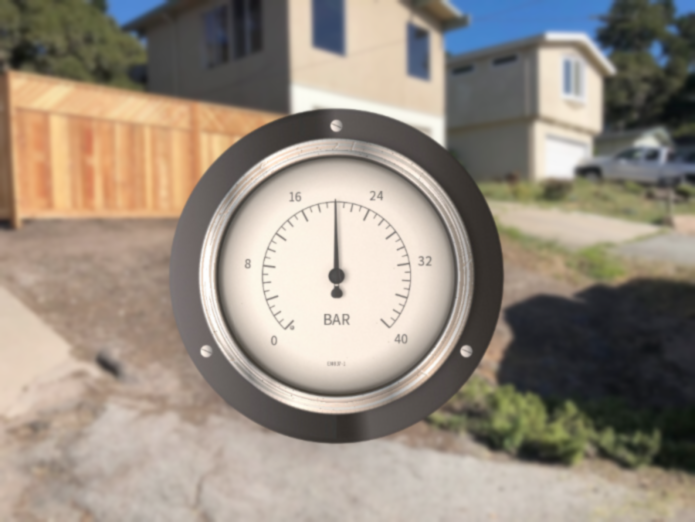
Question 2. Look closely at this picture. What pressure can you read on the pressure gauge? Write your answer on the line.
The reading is 20 bar
